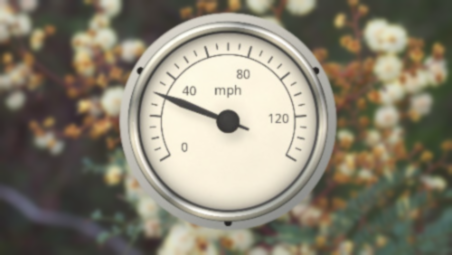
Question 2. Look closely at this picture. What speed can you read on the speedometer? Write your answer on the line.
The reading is 30 mph
